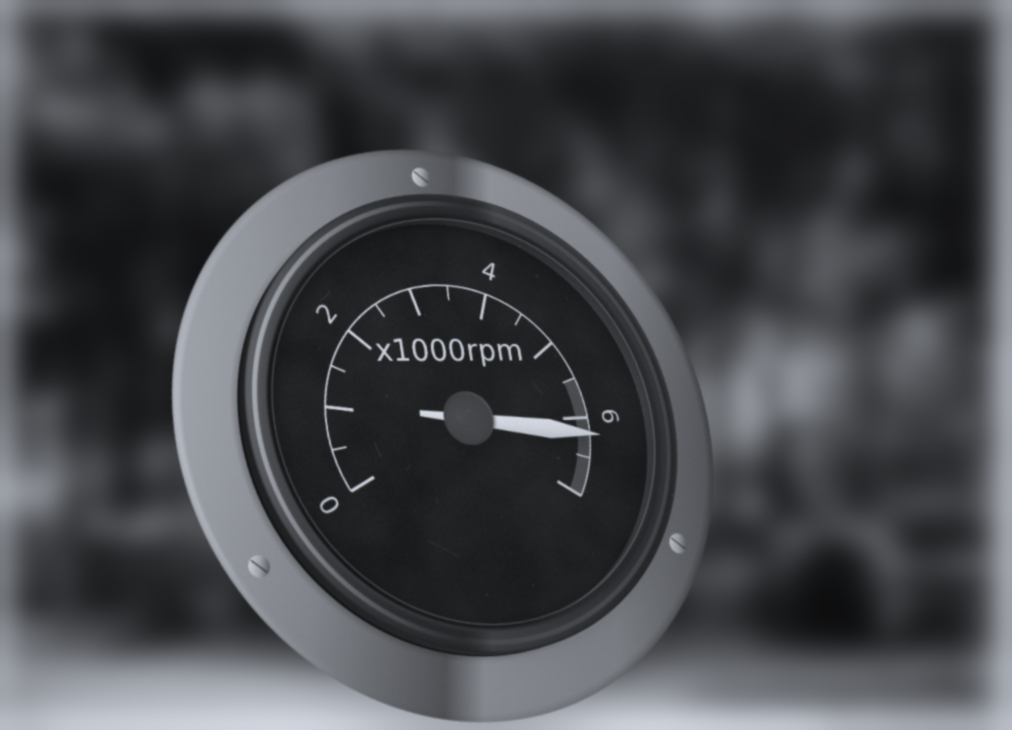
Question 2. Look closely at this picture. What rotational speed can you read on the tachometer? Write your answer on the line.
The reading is 6250 rpm
